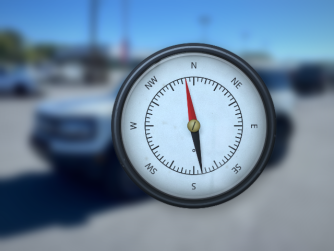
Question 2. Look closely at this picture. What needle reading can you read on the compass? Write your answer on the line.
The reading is 350 °
